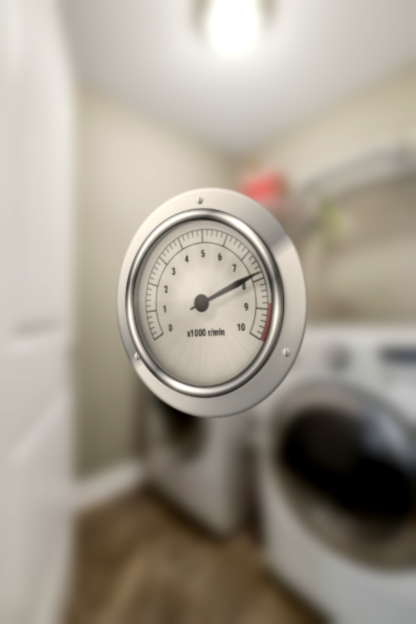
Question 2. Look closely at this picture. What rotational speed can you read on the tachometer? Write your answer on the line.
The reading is 7800 rpm
